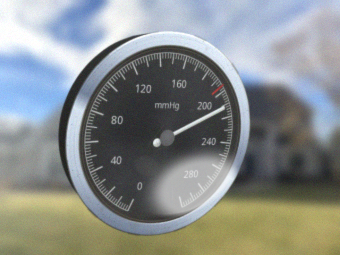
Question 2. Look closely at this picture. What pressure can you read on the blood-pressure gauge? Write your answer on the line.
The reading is 210 mmHg
